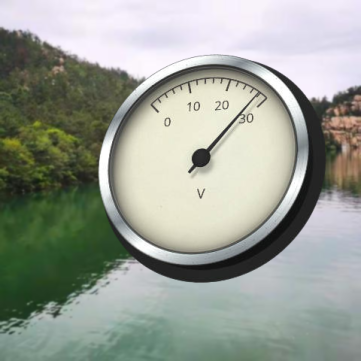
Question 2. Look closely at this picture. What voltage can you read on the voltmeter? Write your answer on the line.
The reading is 28 V
